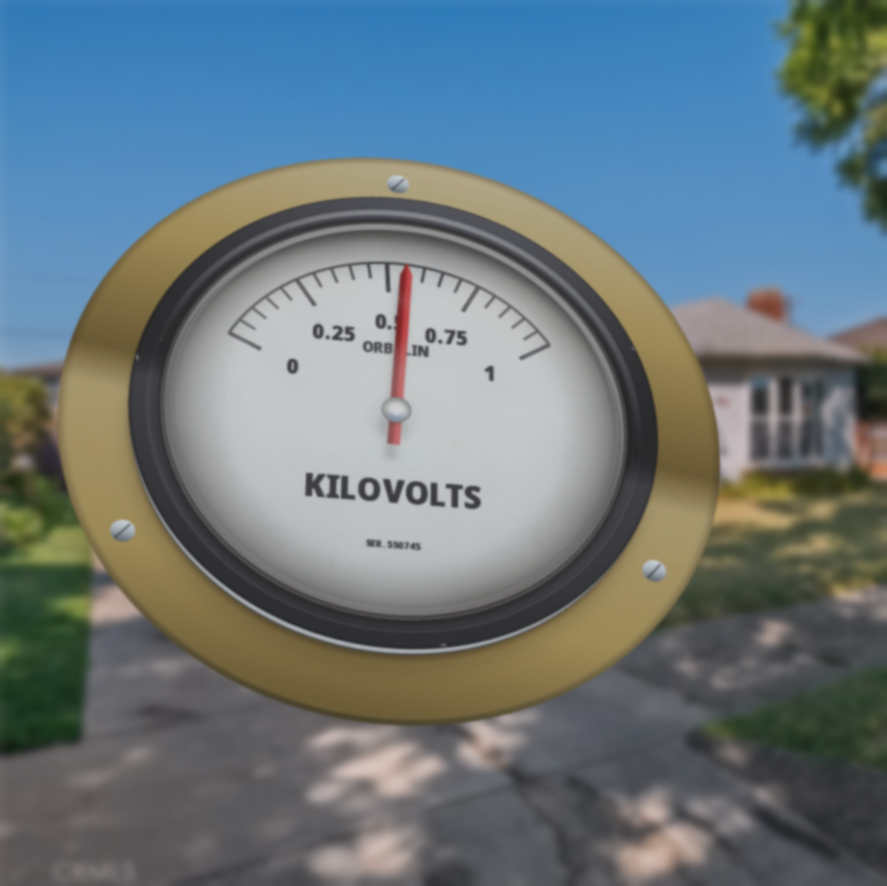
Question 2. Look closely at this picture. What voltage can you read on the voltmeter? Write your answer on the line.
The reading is 0.55 kV
